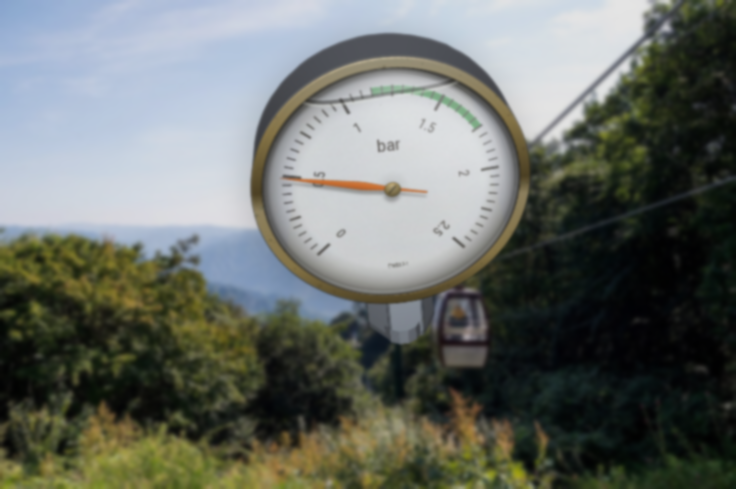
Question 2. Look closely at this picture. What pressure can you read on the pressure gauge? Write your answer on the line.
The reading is 0.5 bar
